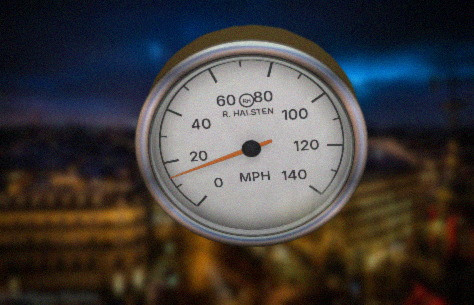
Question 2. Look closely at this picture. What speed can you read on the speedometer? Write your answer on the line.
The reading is 15 mph
